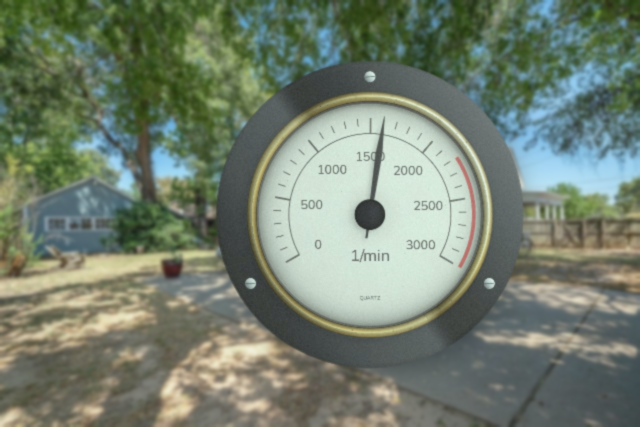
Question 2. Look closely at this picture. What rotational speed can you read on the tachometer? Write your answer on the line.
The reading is 1600 rpm
